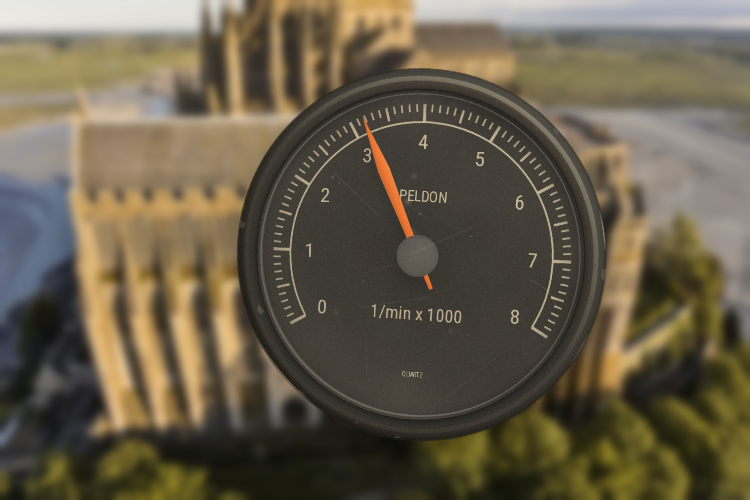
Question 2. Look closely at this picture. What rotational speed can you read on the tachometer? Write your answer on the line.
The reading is 3200 rpm
